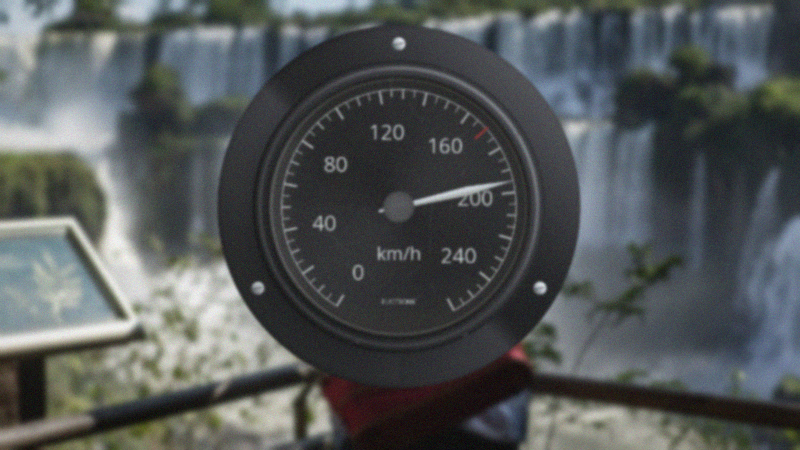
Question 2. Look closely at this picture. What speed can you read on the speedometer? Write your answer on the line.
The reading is 195 km/h
